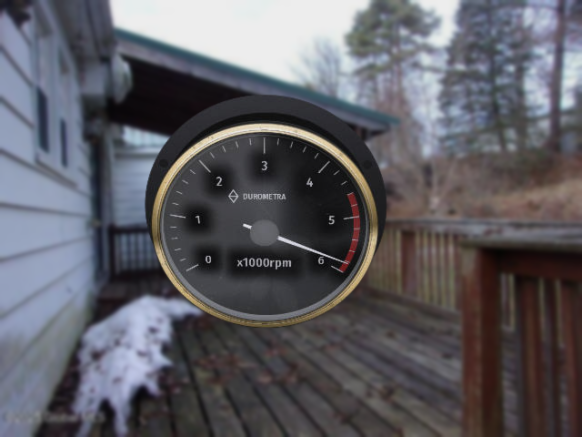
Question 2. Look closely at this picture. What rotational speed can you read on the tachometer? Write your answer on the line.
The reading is 5800 rpm
